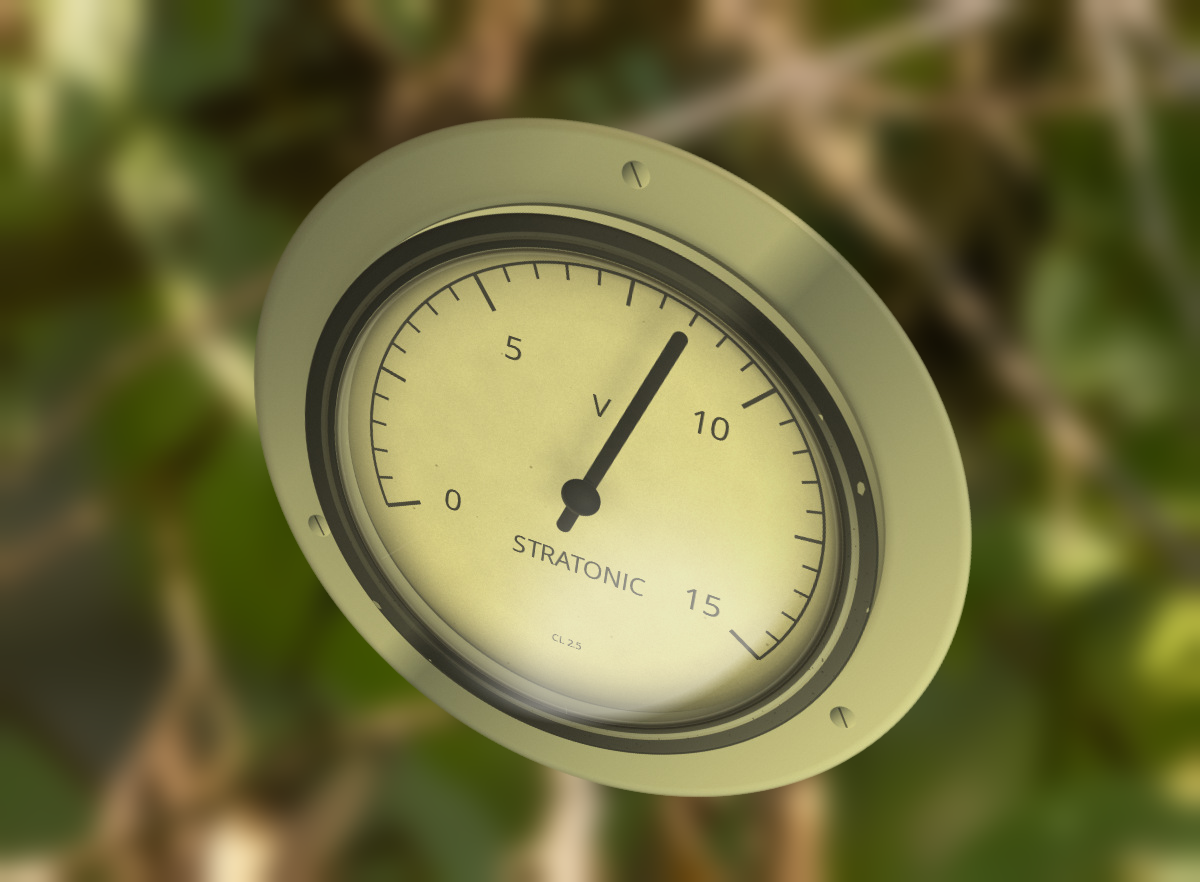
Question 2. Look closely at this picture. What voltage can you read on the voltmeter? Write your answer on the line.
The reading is 8.5 V
